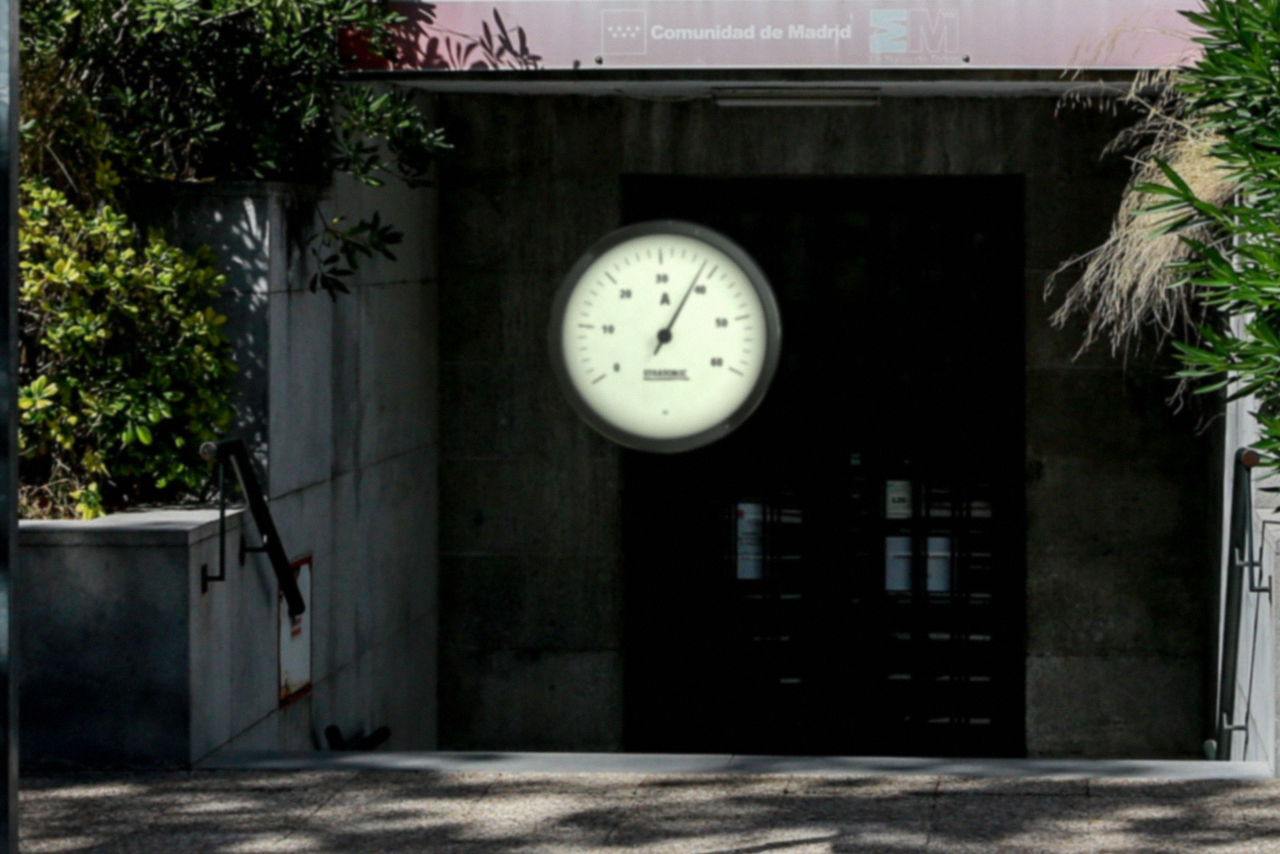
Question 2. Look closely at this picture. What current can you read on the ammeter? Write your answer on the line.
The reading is 38 A
